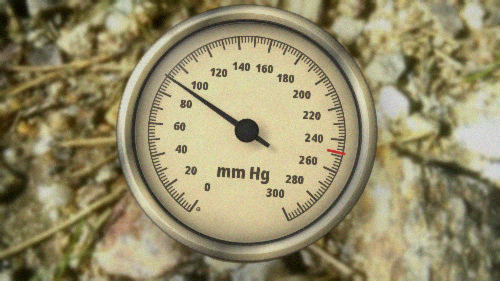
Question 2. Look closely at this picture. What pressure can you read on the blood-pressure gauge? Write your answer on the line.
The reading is 90 mmHg
